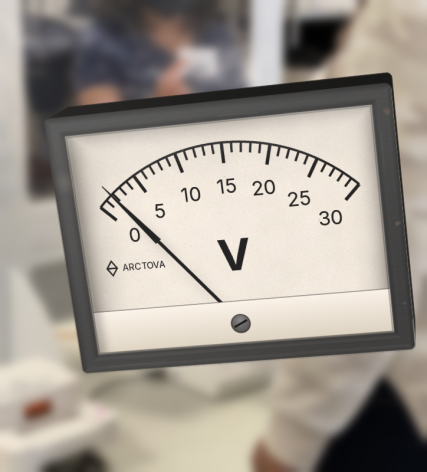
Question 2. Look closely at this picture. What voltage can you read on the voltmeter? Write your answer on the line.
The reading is 2 V
